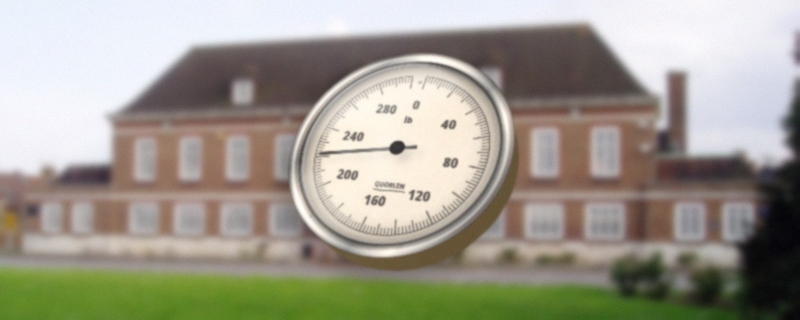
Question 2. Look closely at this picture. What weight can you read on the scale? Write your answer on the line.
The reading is 220 lb
